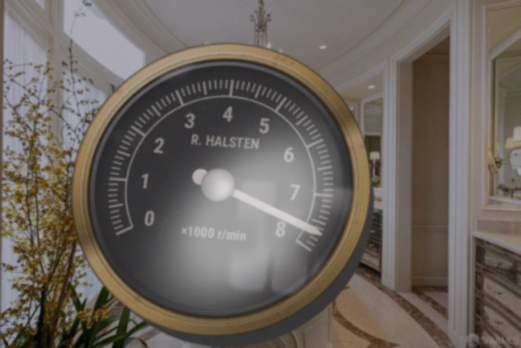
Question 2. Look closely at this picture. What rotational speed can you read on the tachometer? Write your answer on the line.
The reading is 7700 rpm
